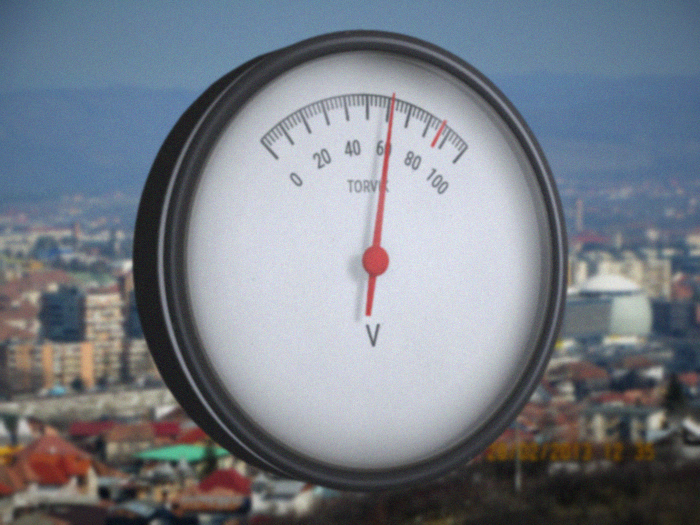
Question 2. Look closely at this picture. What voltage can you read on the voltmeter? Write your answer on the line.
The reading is 60 V
